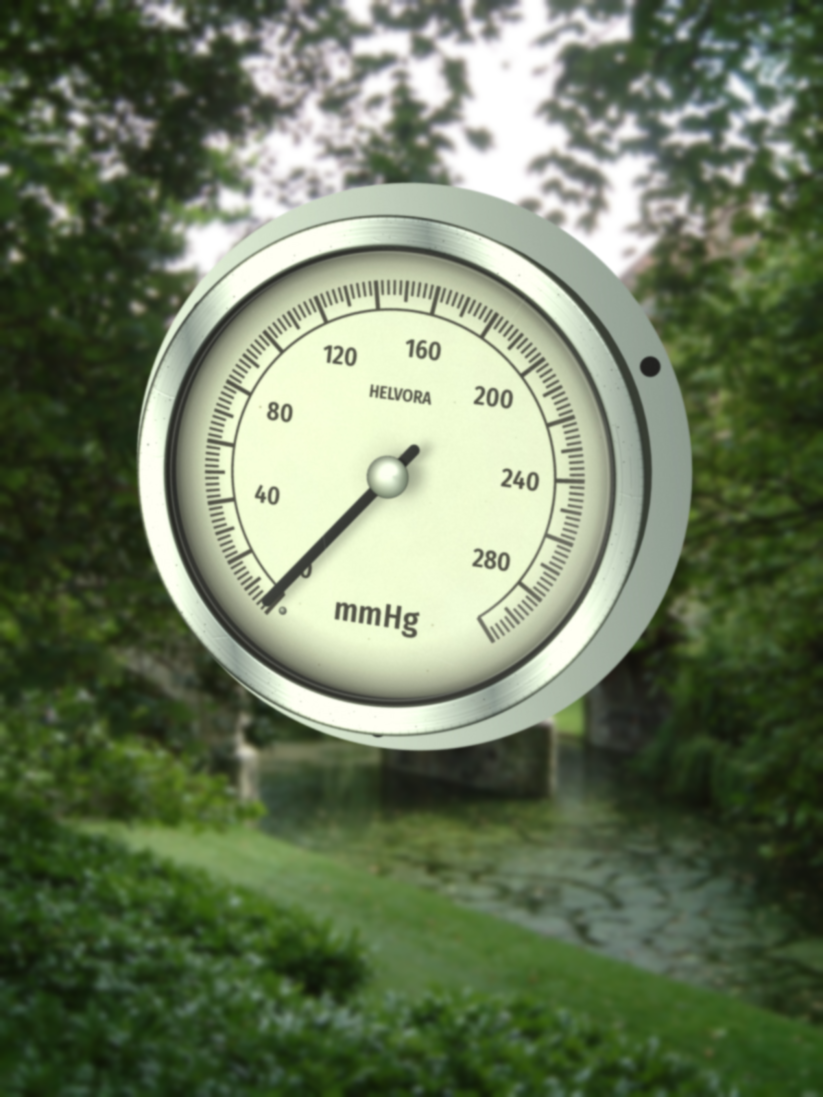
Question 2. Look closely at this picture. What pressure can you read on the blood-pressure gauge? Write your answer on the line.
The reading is 2 mmHg
